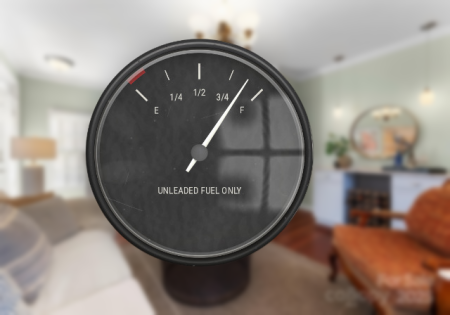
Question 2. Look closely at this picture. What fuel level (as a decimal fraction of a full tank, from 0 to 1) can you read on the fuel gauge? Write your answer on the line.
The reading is 0.875
